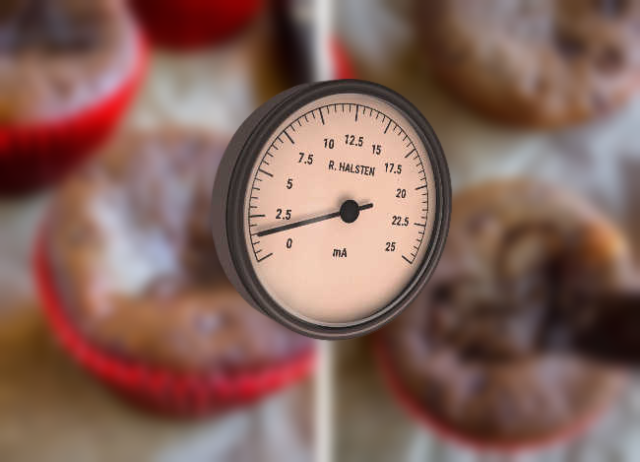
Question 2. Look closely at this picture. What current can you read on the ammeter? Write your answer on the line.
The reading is 1.5 mA
